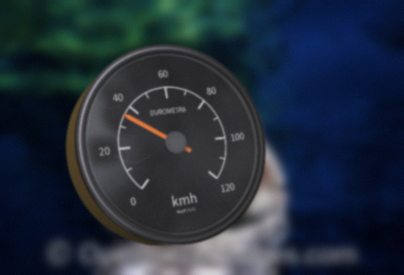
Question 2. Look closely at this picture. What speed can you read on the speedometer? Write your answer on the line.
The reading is 35 km/h
